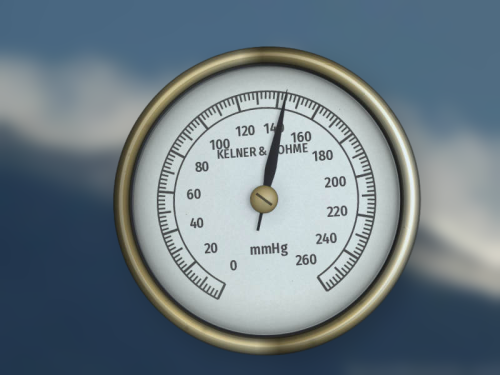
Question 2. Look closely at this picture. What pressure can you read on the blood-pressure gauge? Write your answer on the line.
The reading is 144 mmHg
